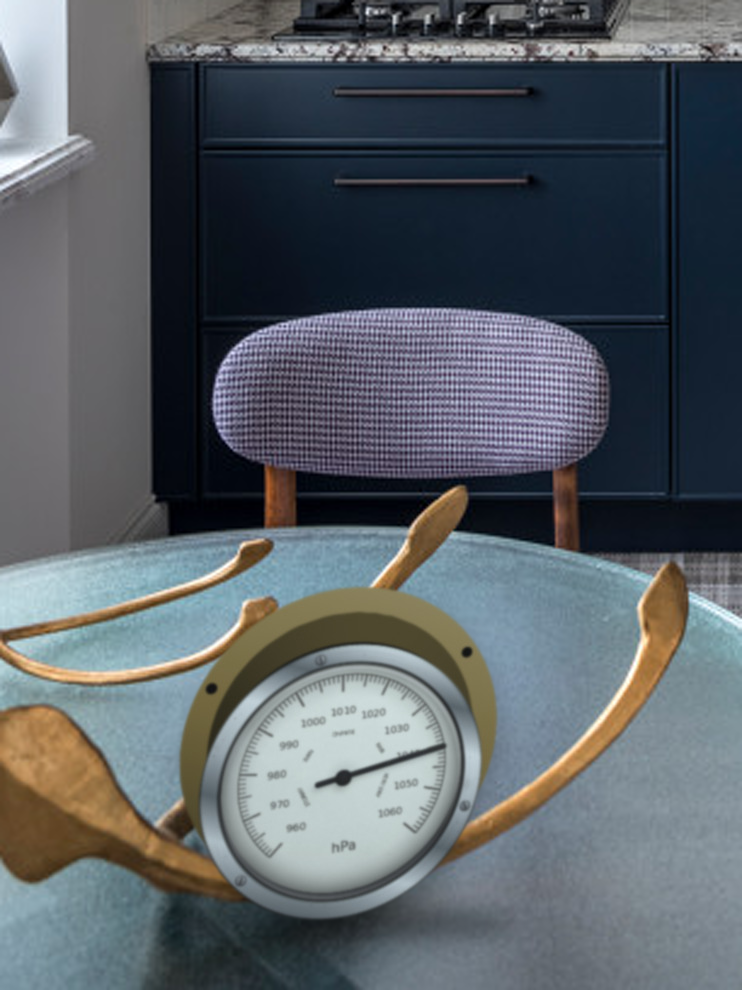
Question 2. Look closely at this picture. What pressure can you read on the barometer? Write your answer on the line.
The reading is 1040 hPa
